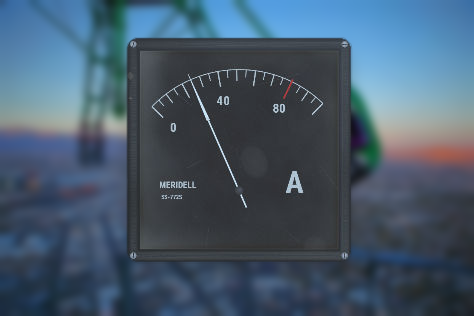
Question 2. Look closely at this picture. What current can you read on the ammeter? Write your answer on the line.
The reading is 25 A
